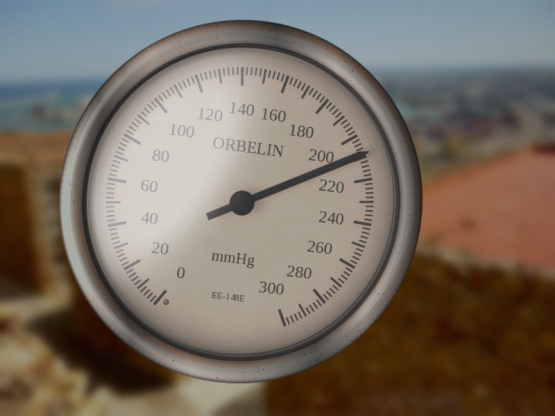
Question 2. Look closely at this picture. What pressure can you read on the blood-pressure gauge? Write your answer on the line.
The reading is 208 mmHg
